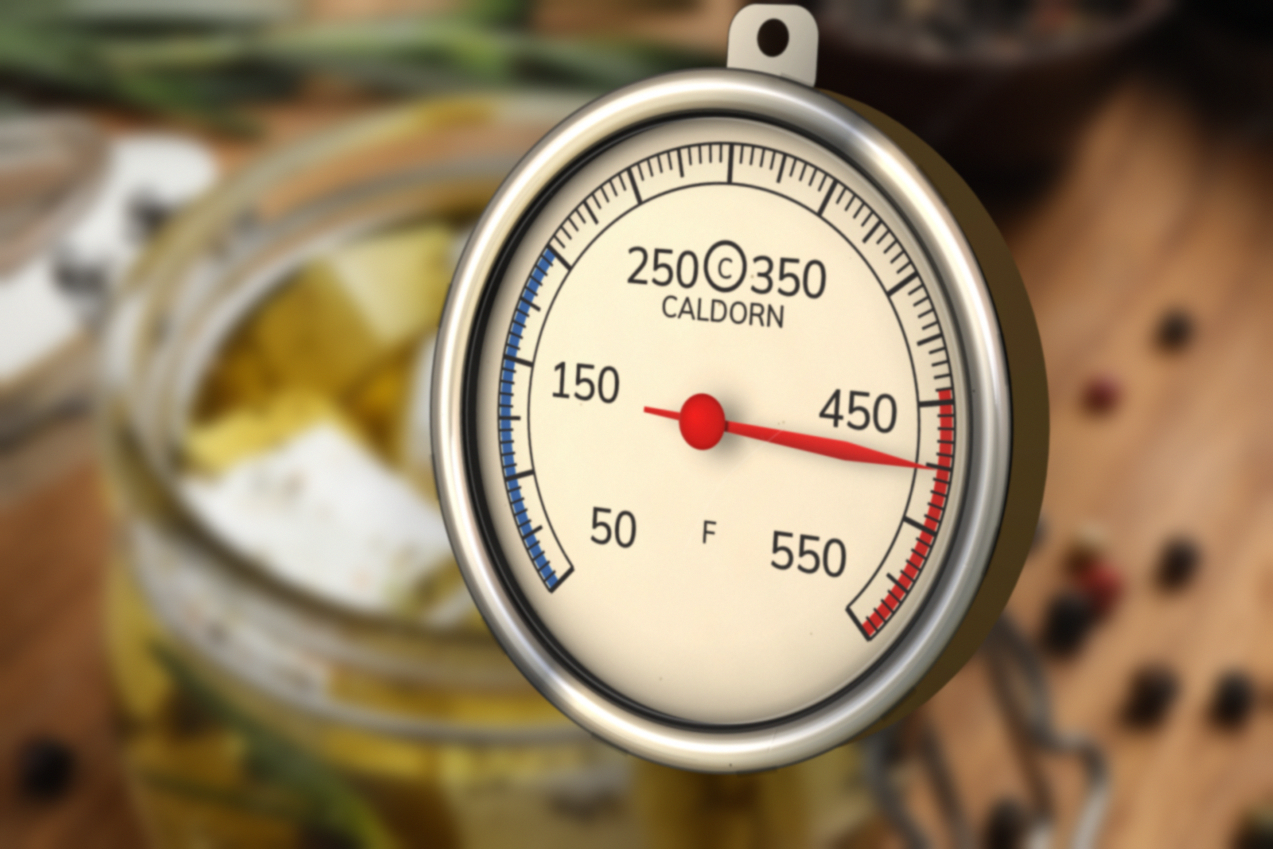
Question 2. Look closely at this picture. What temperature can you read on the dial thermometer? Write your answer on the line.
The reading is 475 °F
